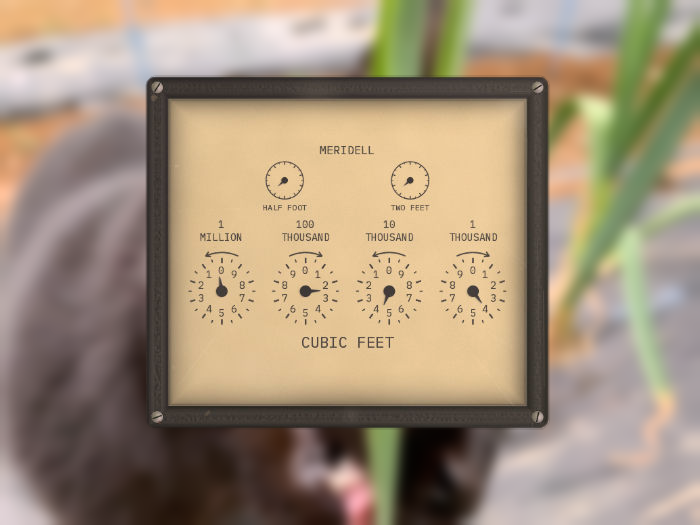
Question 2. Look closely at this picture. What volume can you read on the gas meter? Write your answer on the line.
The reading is 24400 ft³
